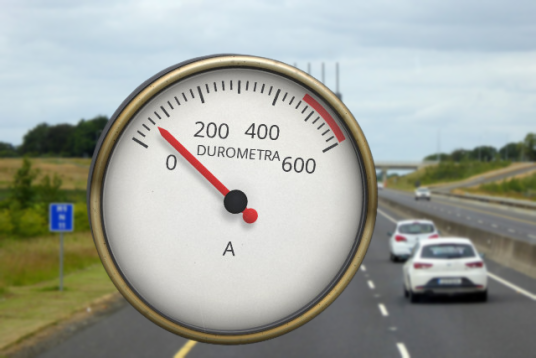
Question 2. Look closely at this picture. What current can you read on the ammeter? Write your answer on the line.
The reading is 60 A
